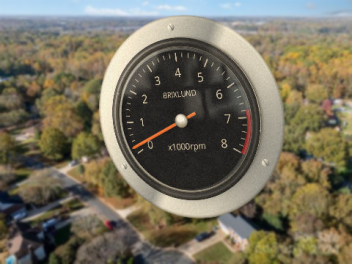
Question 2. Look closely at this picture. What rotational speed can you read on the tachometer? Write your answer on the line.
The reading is 200 rpm
